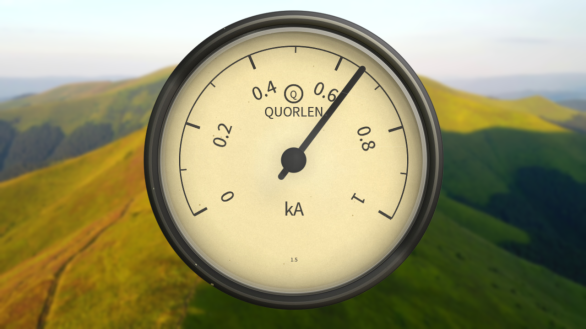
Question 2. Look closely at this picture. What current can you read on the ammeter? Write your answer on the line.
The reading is 0.65 kA
